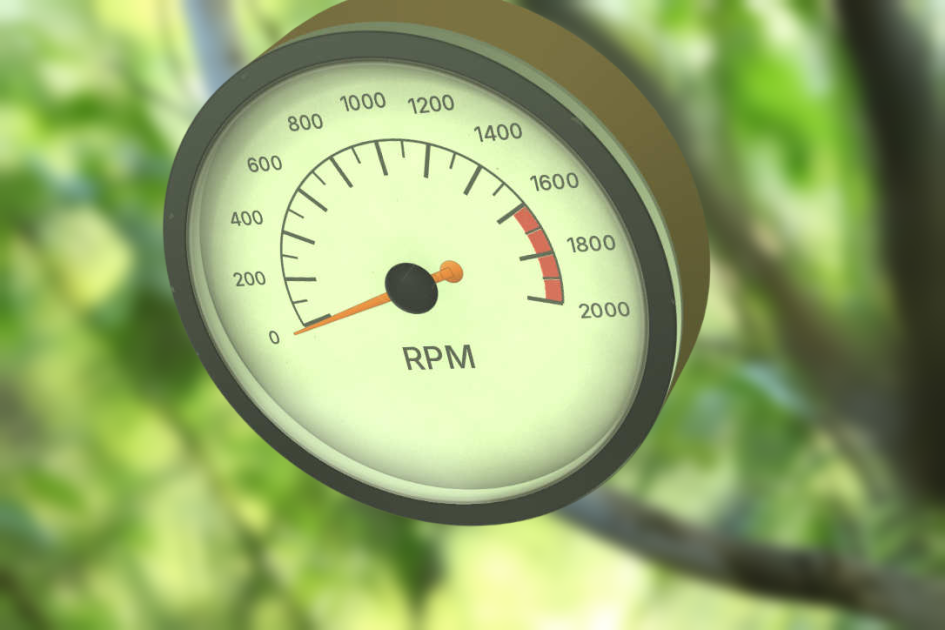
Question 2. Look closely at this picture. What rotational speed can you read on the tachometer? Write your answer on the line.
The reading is 0 rpm
